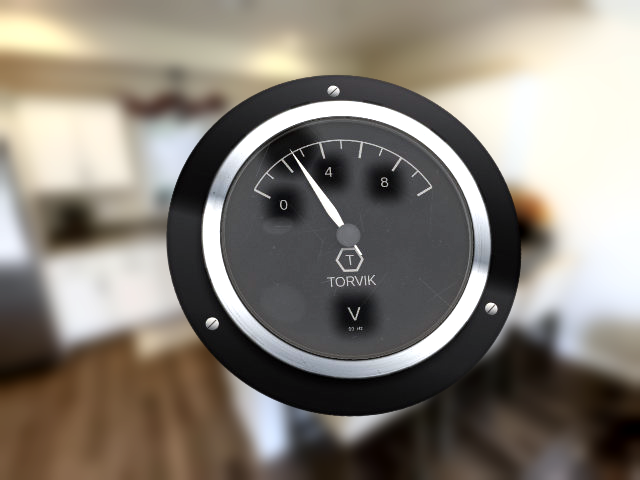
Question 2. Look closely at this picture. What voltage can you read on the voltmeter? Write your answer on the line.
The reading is 2.5 V
